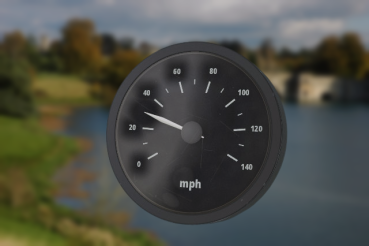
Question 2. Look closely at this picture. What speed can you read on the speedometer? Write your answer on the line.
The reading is 30 mph
